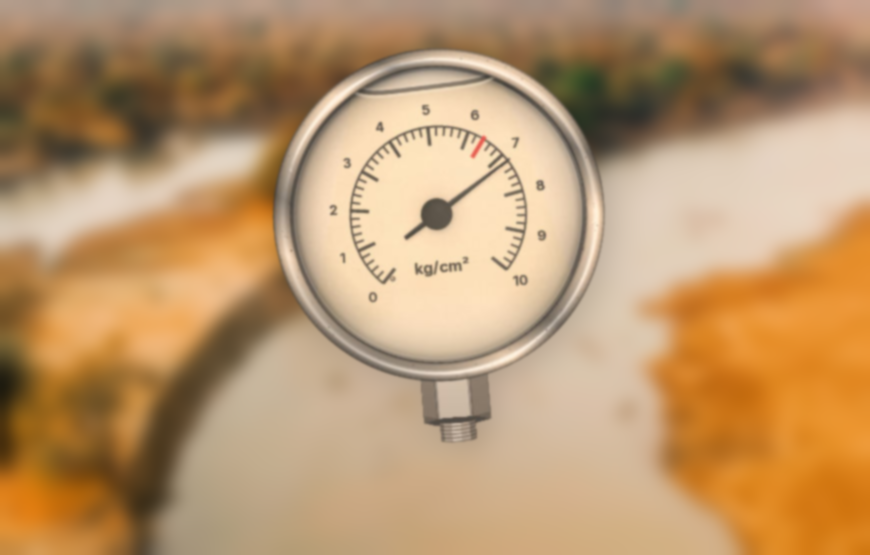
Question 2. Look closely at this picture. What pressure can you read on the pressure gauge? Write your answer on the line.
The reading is 7.2 kg/cm²
